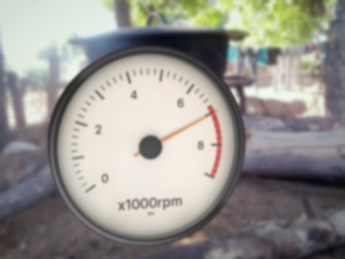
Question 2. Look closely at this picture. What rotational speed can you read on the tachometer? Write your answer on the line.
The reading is 7000 rpm
